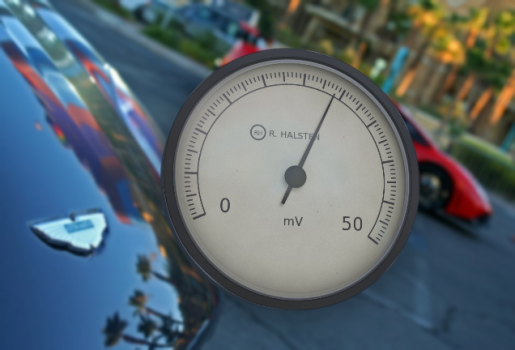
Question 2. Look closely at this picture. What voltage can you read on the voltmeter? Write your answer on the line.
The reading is 29 mV
